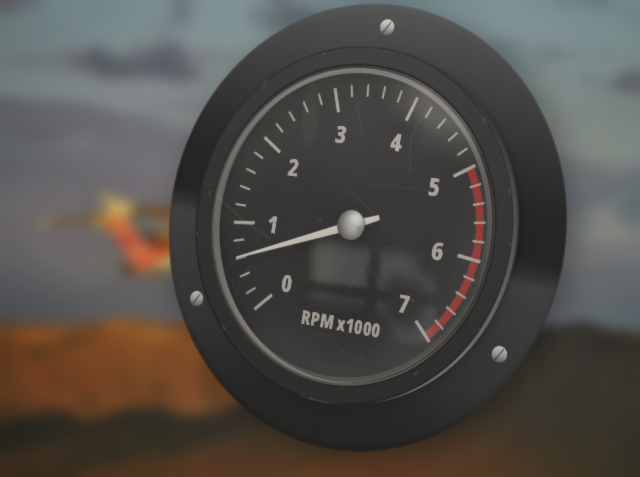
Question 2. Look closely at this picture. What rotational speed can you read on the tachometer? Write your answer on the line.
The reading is 600 rpm
